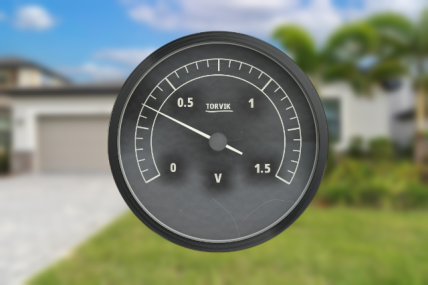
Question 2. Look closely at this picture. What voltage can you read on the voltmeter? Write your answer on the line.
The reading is 0.35 V
